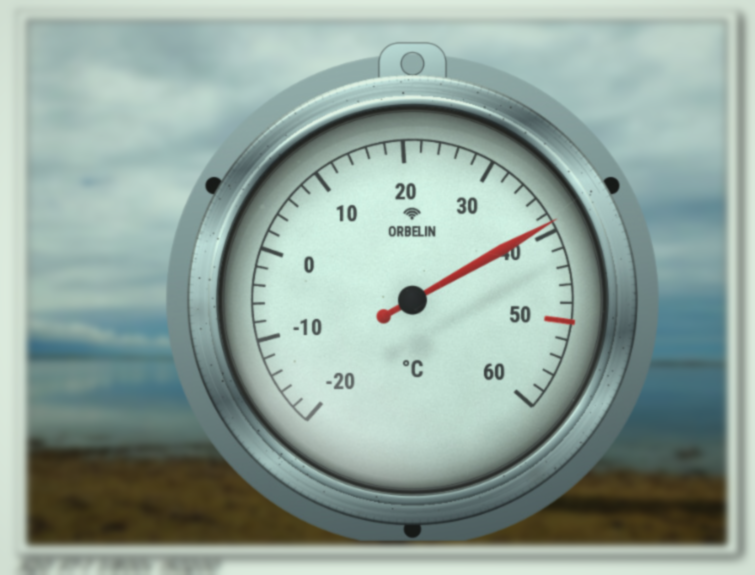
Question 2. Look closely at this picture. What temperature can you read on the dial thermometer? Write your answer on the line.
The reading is 39 °C
